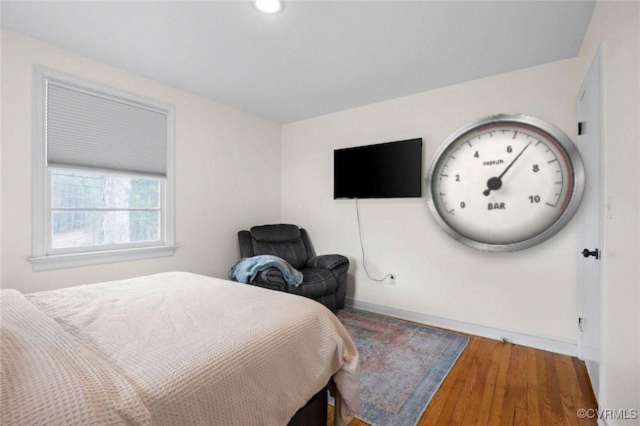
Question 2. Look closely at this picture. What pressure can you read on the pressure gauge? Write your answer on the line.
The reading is 6.75 bar
